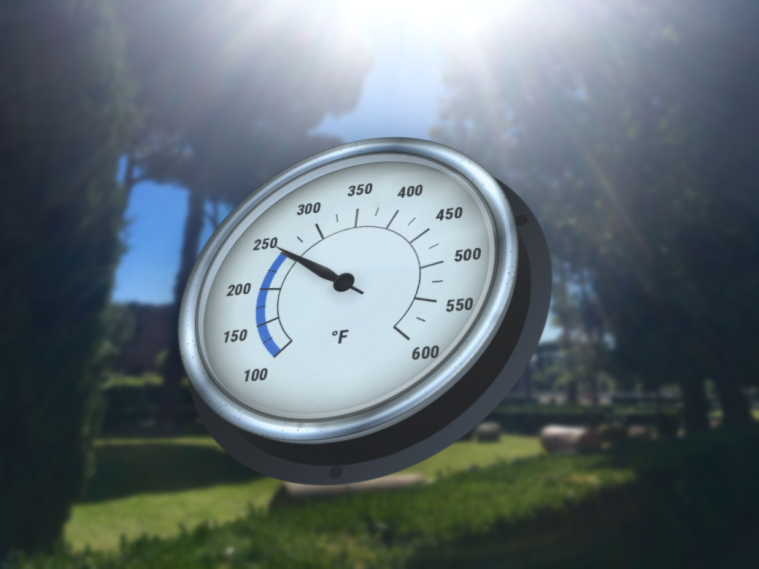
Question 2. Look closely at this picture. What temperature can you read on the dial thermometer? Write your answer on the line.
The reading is 250 °F
